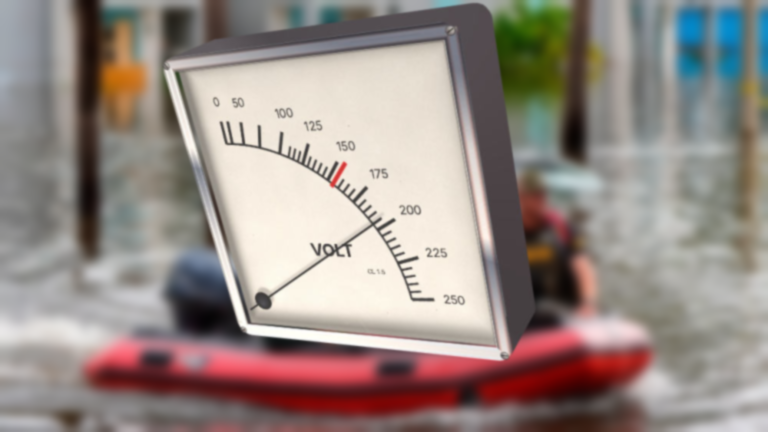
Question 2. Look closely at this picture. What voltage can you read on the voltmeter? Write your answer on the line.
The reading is 195 V
